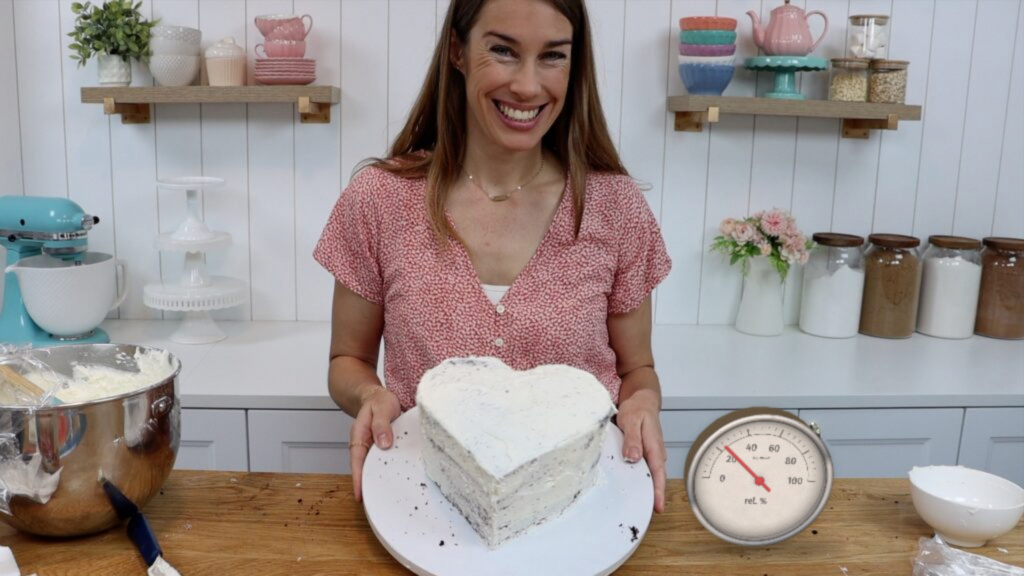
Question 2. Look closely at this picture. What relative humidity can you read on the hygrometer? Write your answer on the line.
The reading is 24 %
